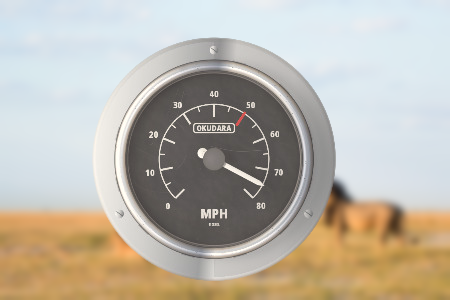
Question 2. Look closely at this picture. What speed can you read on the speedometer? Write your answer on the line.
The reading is 75 mph
